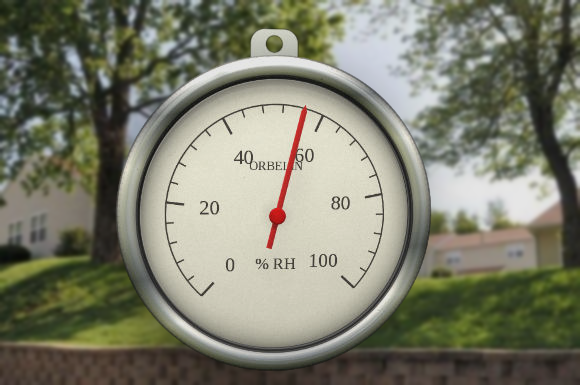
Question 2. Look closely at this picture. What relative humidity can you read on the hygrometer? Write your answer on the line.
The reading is 56 %
